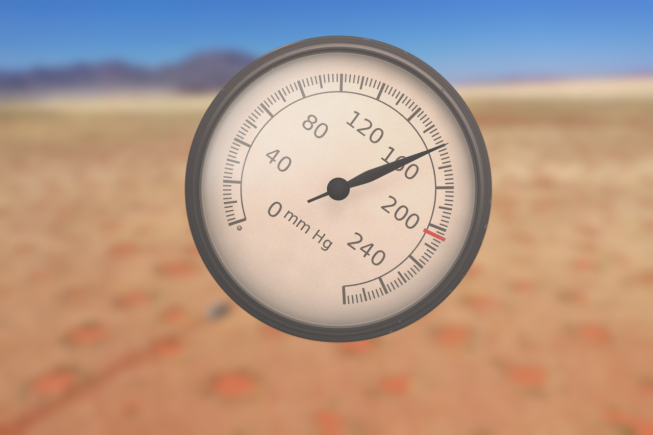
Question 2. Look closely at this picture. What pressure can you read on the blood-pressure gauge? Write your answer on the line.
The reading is 160 mmHg
